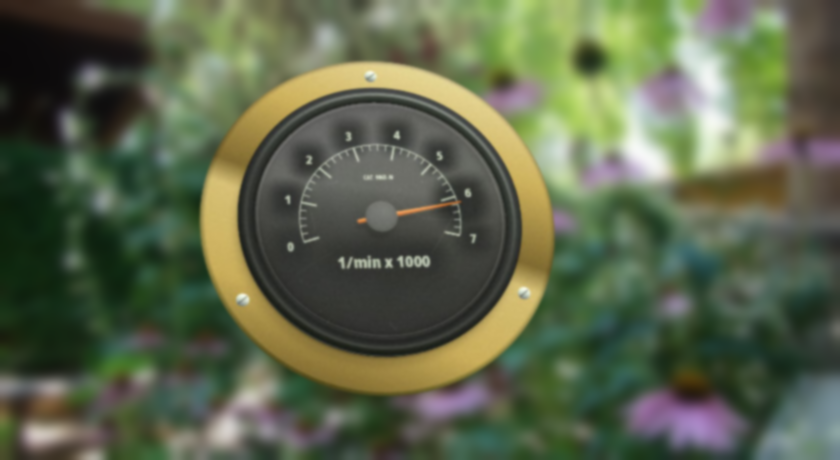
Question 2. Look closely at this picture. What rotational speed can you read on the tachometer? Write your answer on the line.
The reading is 6200 rpm
